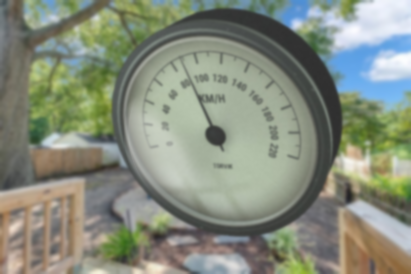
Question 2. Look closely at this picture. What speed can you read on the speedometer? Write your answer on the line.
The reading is 90 km/h
